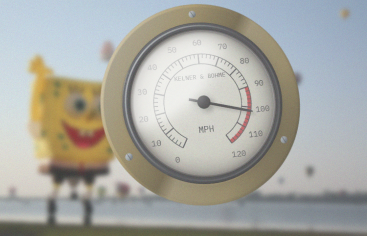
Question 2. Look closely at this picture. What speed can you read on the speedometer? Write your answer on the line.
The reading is 102 mph
